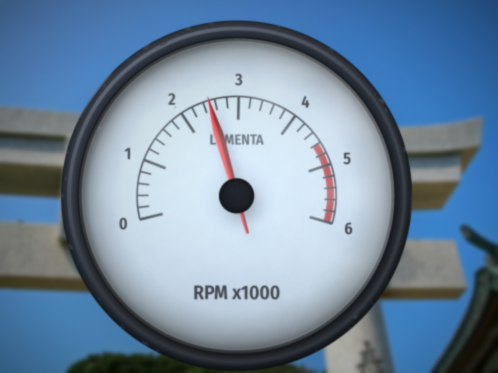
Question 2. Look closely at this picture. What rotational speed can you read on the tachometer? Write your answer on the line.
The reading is 2500 rpm
